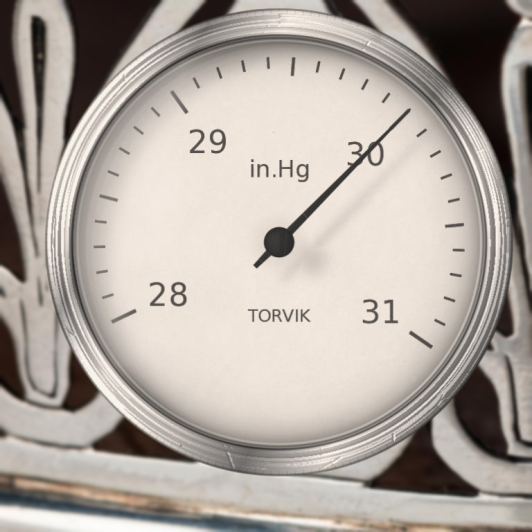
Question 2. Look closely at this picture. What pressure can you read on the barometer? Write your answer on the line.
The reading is 30 inHg
